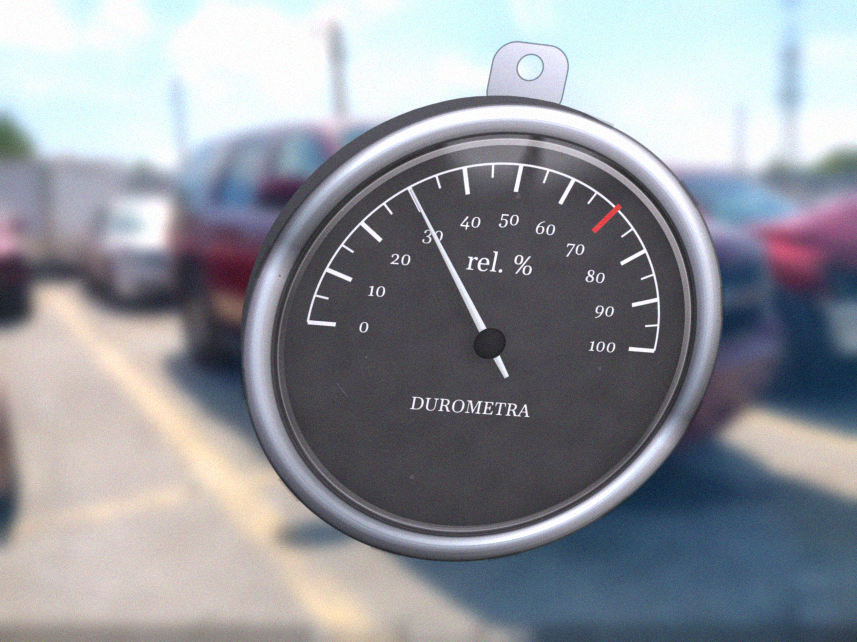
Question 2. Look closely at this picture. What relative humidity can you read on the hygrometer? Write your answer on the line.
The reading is 30 %
